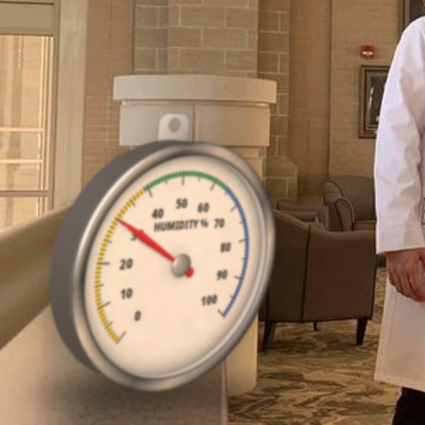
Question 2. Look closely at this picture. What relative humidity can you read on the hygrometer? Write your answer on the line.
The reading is 30 %
